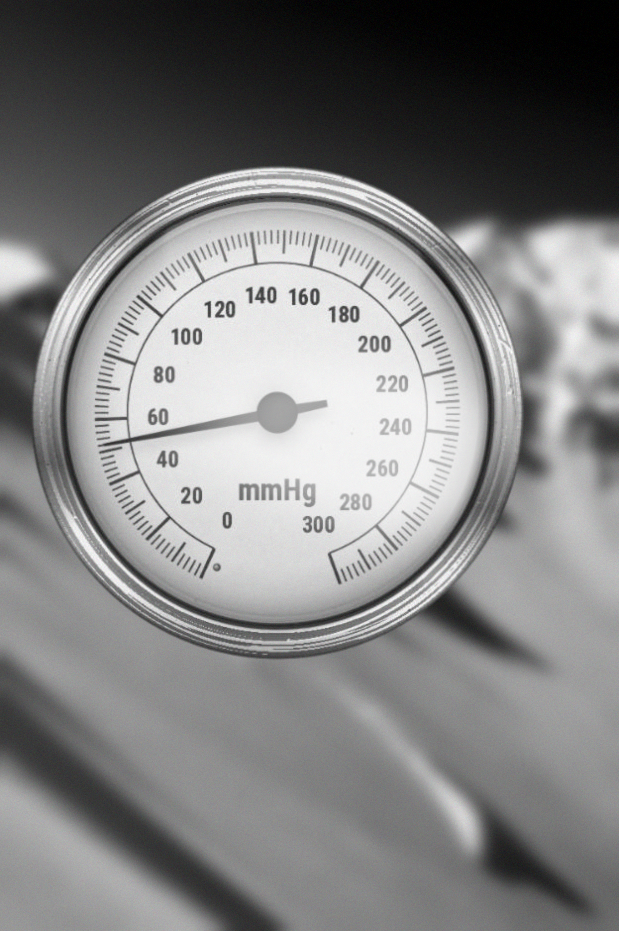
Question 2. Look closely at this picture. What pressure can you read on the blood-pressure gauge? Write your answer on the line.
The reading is 52 mmHg
